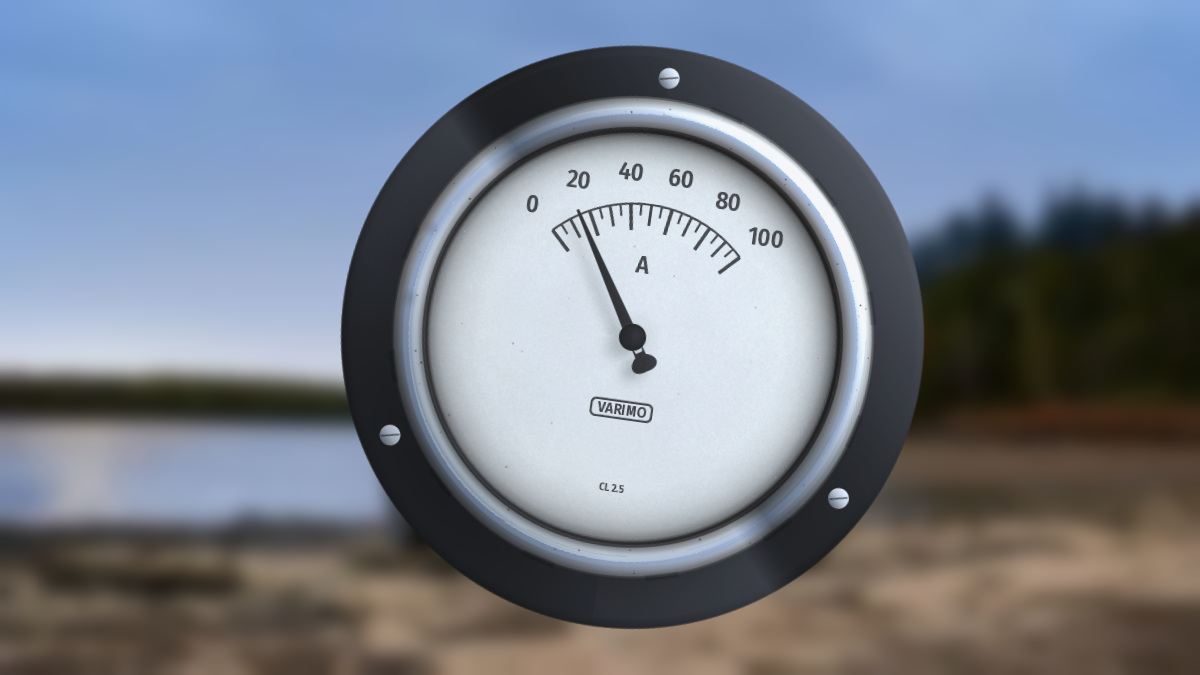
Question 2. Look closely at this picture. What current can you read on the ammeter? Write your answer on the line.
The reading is 15 A
